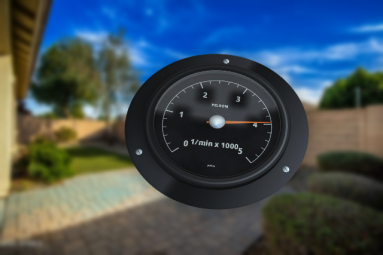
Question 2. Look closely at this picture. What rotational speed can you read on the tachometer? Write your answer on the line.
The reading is 4000 rpm
